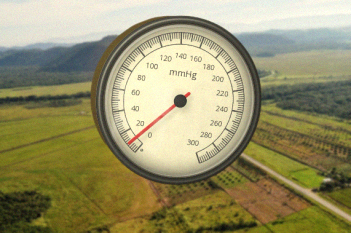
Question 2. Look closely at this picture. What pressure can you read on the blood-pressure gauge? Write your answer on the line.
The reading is 10 mmHg
